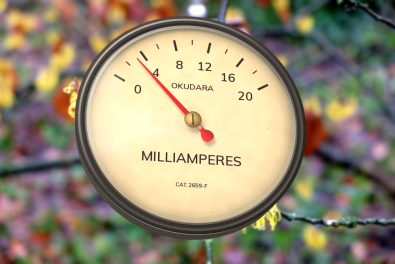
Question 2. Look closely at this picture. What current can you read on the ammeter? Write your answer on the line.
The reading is 3 mA
